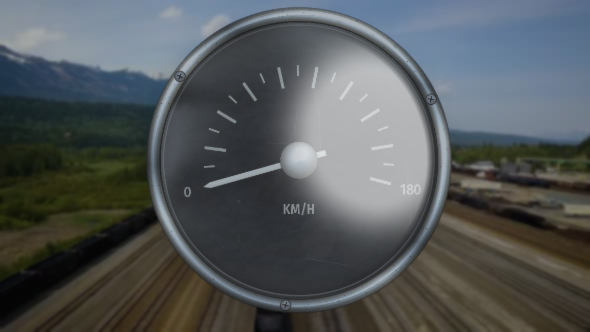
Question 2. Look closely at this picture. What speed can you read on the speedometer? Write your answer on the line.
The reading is 0 km/h
